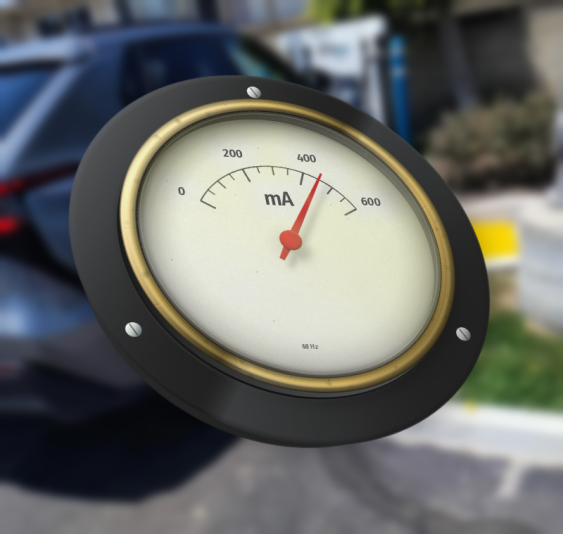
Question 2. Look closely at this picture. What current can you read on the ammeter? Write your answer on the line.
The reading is 450 mA
